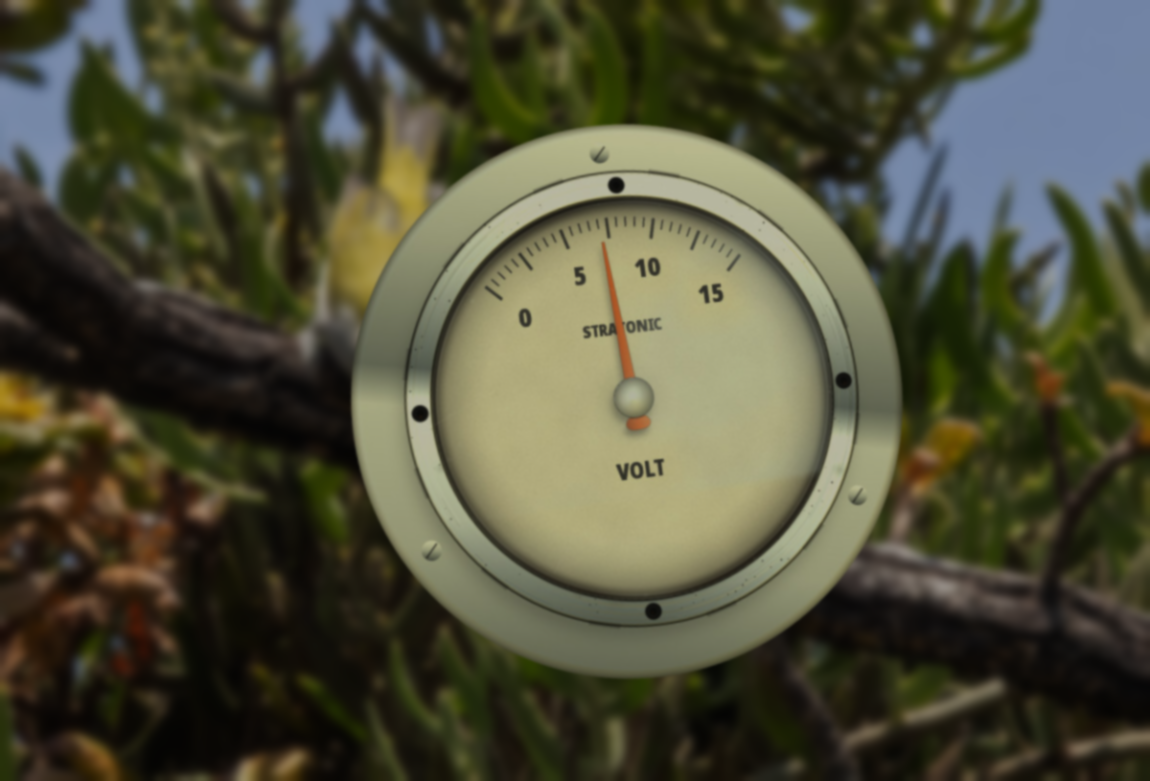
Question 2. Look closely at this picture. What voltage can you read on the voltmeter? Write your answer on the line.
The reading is 7 V
